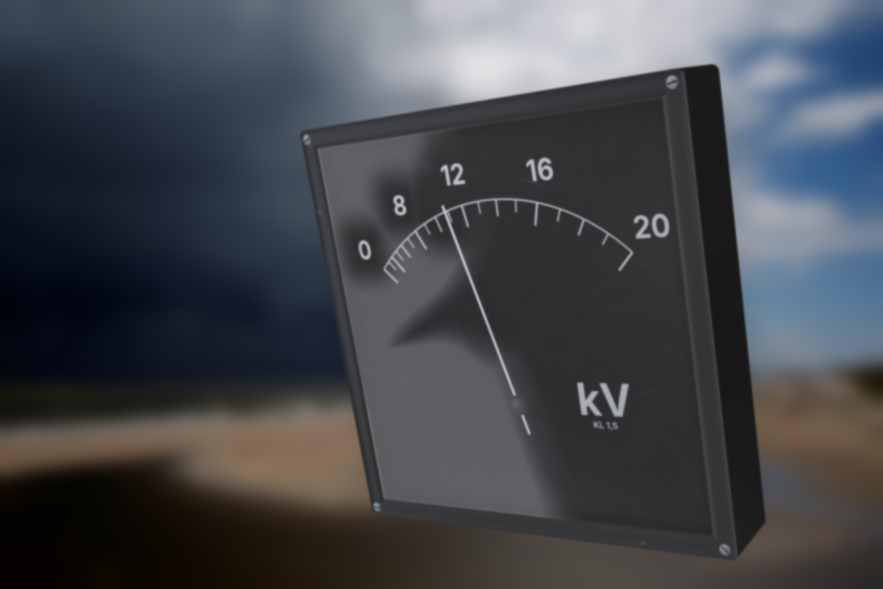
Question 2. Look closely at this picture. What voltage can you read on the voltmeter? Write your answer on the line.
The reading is 11 kV
